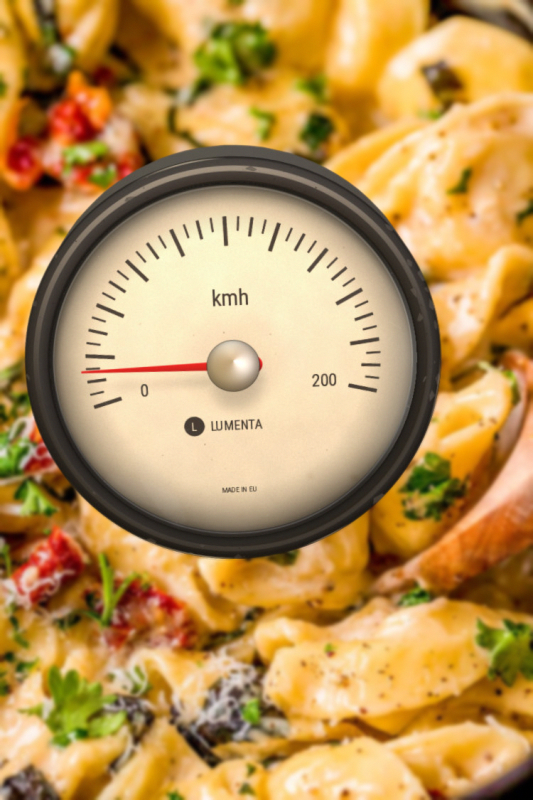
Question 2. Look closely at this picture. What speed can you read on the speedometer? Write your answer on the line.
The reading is 15 km/h
